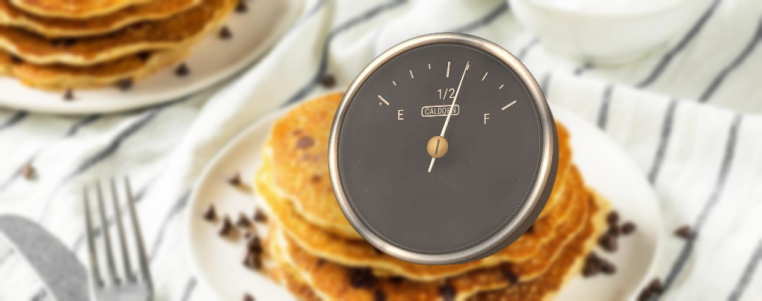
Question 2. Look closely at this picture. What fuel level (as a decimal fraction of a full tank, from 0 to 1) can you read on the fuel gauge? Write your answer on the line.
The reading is 0.625
